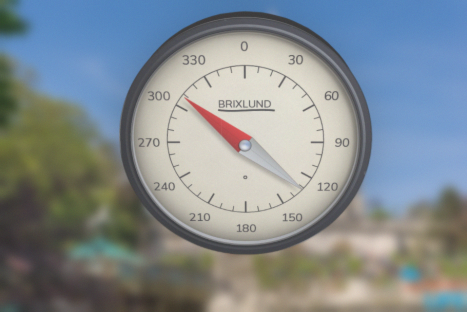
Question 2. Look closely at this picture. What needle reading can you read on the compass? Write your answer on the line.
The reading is 310 °
